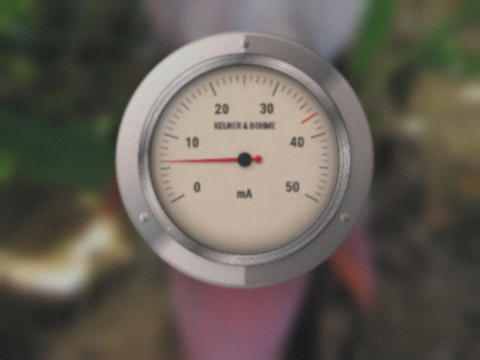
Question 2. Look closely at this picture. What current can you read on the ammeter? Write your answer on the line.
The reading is 6 mA
